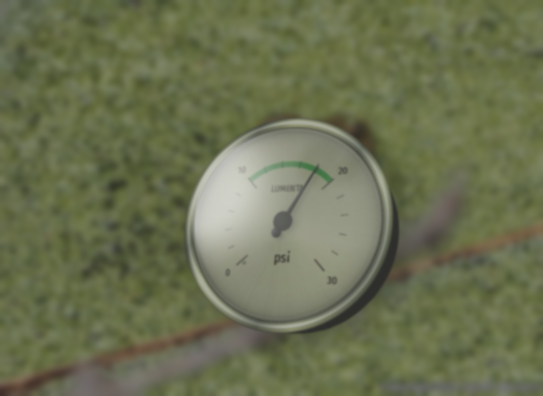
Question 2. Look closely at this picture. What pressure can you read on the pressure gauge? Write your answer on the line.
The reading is 18 psi
